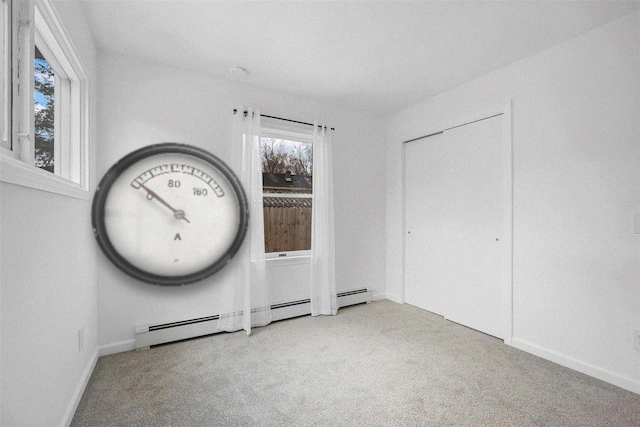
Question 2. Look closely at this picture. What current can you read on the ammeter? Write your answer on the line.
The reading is 10 A
